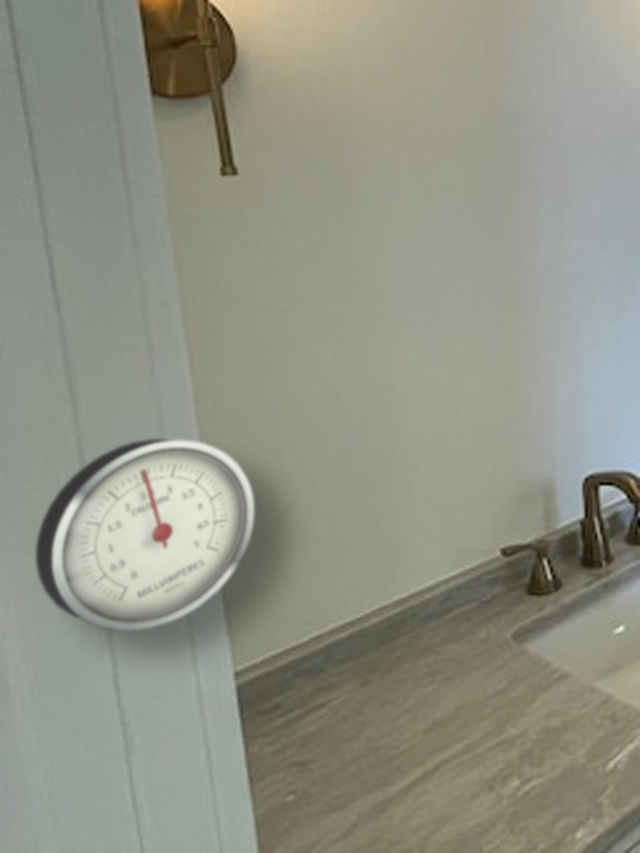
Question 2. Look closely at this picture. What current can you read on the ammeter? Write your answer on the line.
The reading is 2.5 mA
